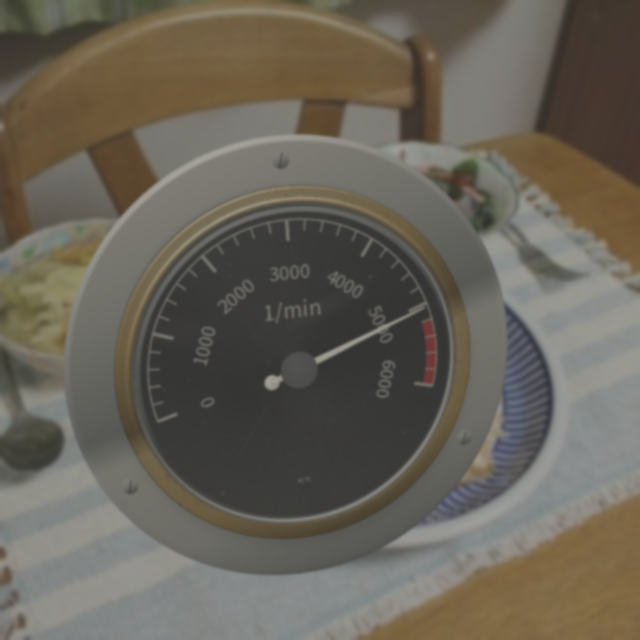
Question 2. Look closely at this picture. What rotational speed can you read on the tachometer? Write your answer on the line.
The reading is 5000 rpm
